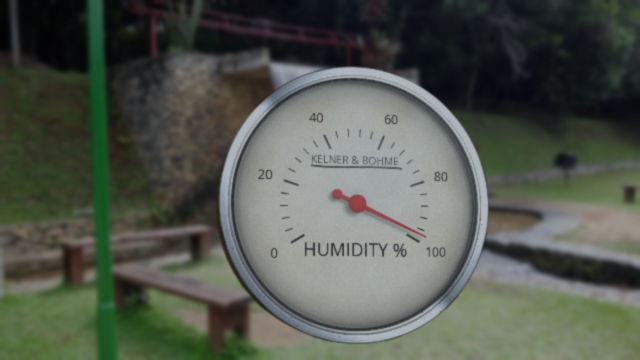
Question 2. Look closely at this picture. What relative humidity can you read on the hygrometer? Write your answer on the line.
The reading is 98 %
